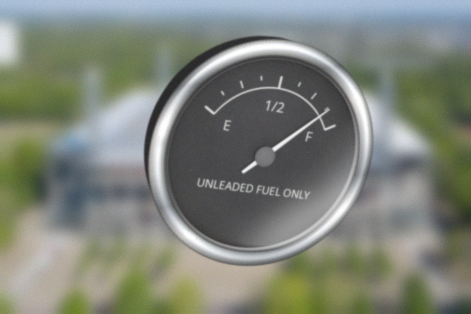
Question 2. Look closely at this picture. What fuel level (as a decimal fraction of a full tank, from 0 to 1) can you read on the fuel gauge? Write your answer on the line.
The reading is 0.875
